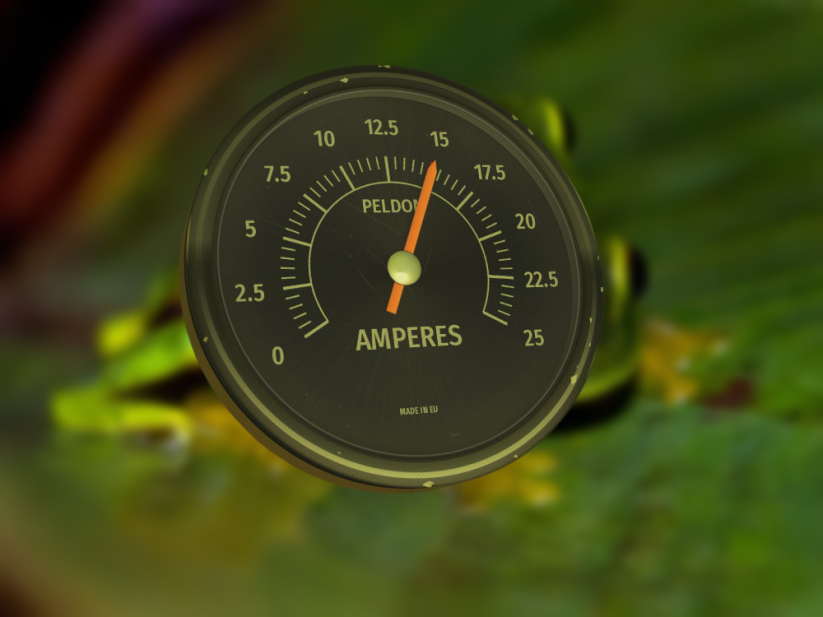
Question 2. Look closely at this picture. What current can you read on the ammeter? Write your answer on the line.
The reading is 15 A
